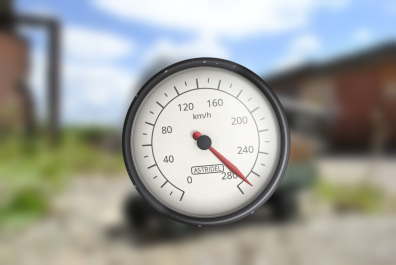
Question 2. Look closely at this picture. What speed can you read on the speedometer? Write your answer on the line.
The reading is 270 km/h
